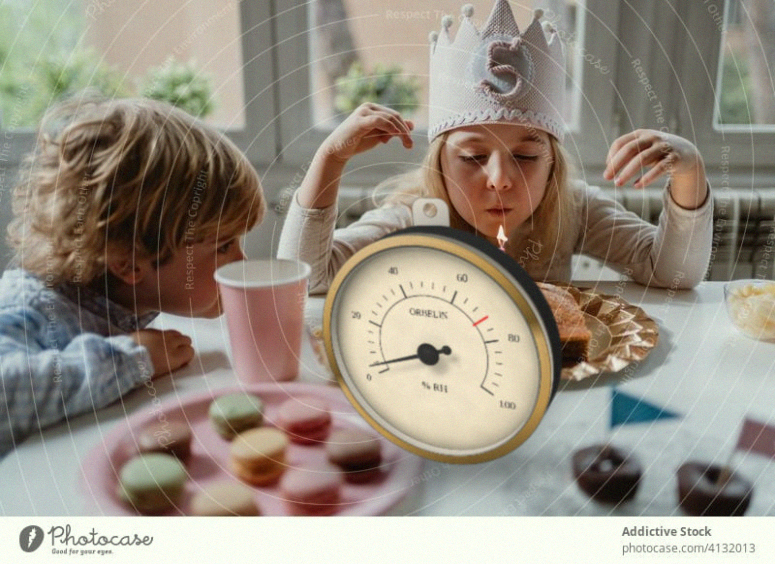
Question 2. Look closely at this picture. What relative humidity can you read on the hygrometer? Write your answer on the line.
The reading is 4 %
